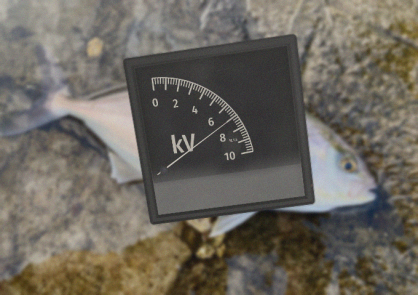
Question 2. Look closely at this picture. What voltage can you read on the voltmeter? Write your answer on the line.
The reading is 7 kV
